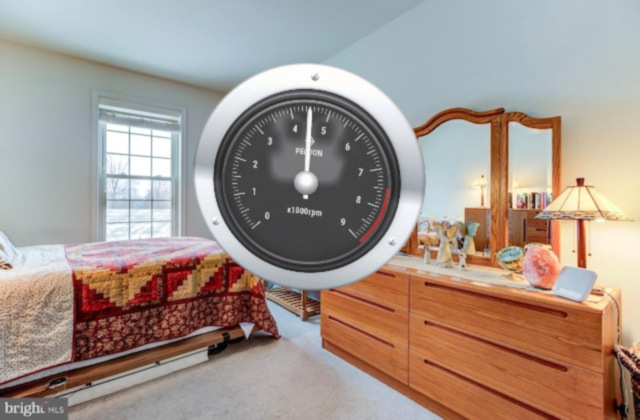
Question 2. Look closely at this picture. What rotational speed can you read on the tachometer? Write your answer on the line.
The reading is 4500 rpm
